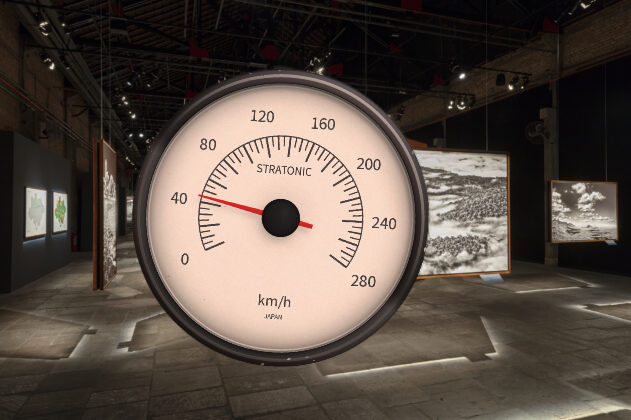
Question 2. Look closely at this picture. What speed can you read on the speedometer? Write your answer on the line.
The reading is 45 km/h
